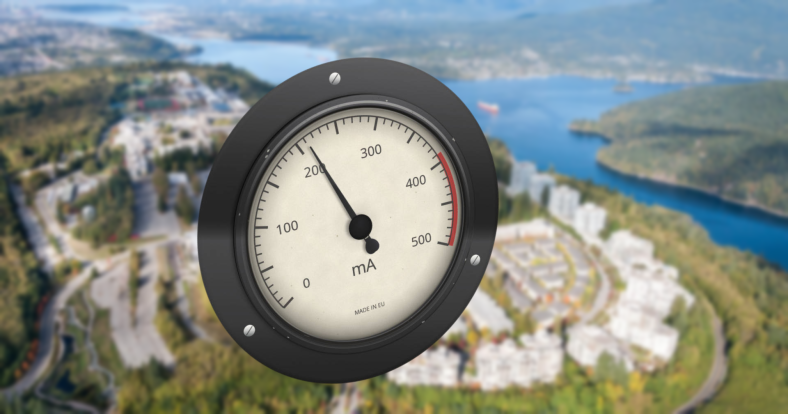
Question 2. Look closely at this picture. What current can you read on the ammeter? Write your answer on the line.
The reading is 210 mA
